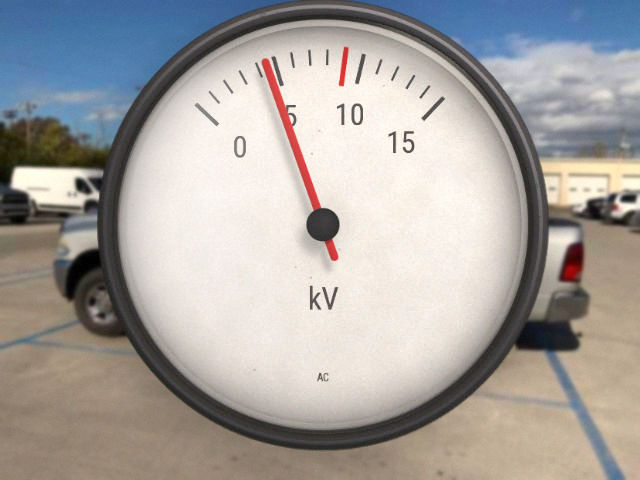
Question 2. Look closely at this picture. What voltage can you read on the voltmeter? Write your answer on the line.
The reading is 4.5 kV
